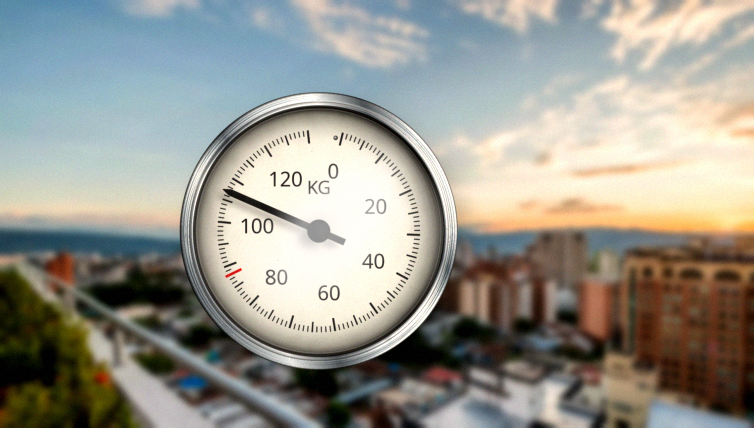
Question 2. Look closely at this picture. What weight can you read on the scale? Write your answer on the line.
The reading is 107 kg
